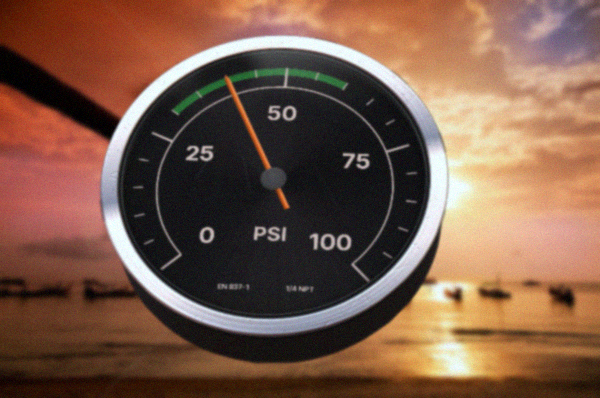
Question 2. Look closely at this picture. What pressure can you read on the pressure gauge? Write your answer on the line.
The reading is 40 psi
